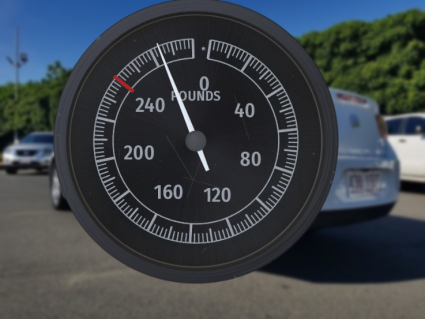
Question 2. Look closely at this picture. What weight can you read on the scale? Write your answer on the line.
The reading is 264 lb
